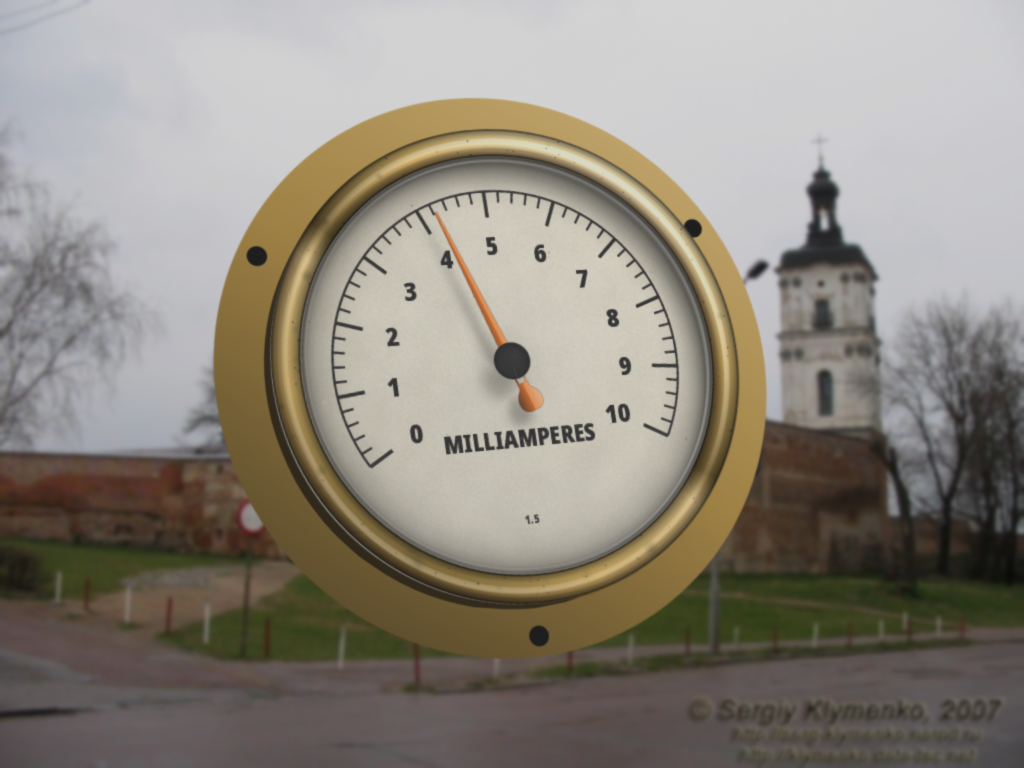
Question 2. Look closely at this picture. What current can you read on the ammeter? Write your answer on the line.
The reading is 4.2 mA
